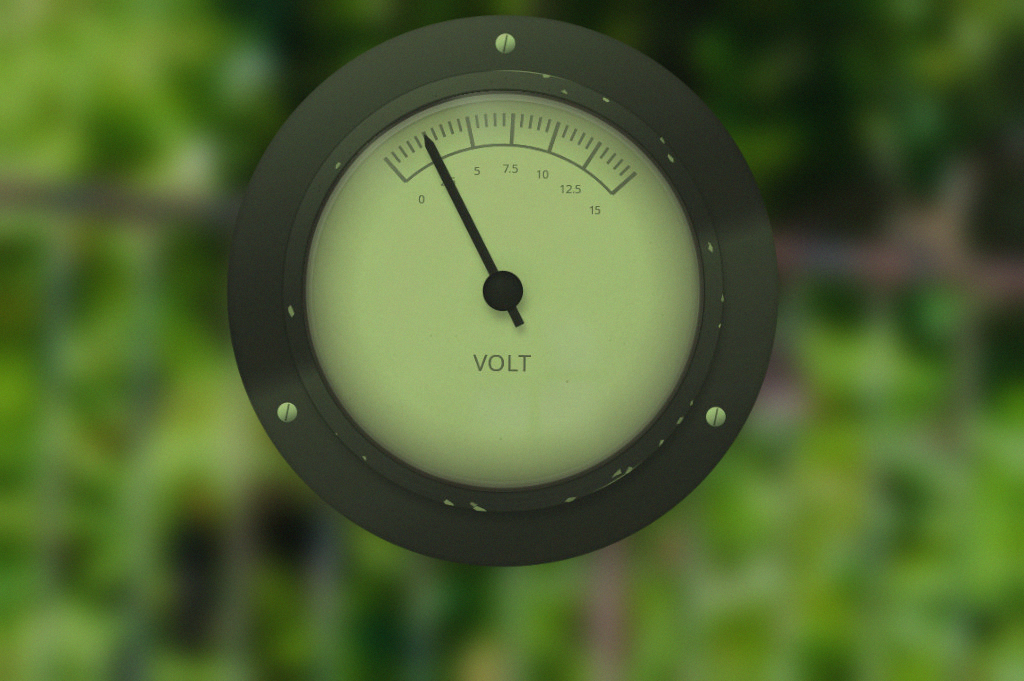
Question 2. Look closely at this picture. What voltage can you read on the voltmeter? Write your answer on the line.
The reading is 2.5 V
